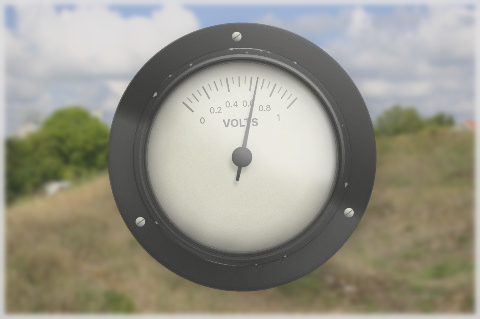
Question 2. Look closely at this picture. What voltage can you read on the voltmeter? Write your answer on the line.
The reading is 0.65 V
